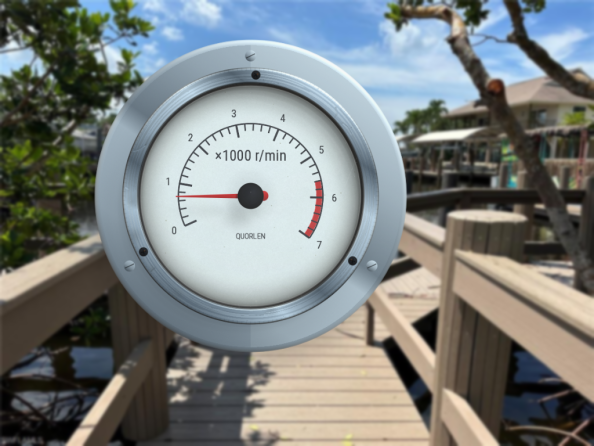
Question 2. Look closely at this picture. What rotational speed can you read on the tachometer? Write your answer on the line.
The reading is 700 rpm
